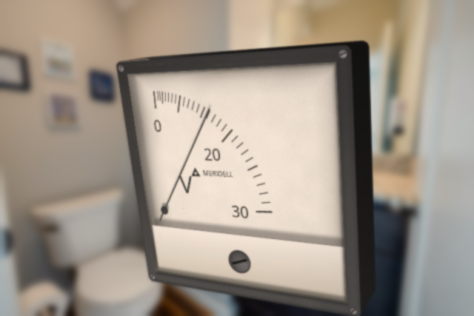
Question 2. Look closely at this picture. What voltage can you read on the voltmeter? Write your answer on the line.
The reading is 16 V
